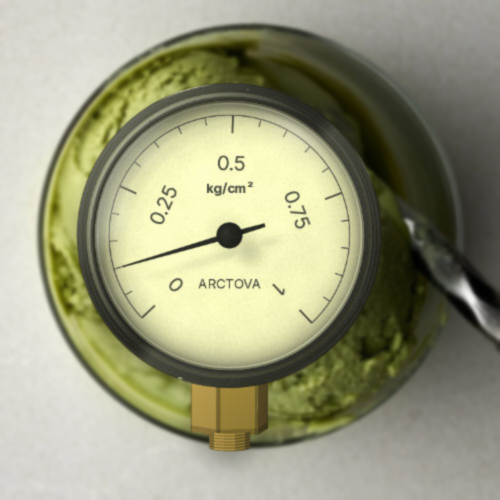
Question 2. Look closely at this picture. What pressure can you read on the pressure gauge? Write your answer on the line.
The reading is 0.1 kg/cm²
